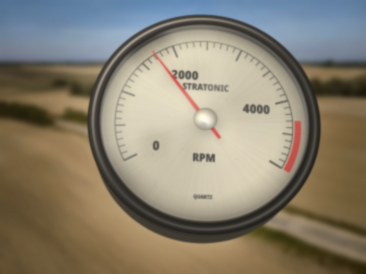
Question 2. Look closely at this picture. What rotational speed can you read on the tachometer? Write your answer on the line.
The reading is 1700 rpm
